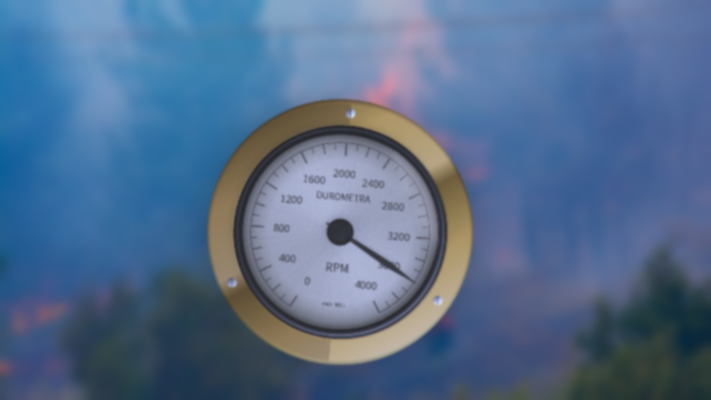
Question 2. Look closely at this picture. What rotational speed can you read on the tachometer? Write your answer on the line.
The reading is 3600 rpm
